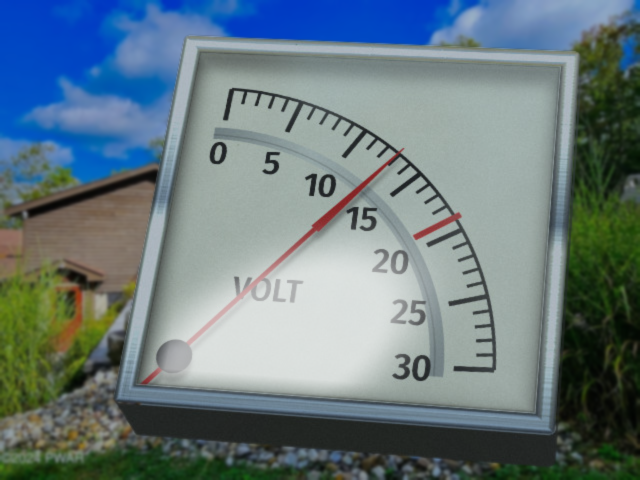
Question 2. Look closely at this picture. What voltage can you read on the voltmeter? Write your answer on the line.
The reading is 13 V
